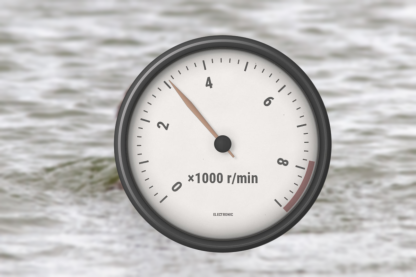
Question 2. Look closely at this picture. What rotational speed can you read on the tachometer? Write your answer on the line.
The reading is 3100 rpm
